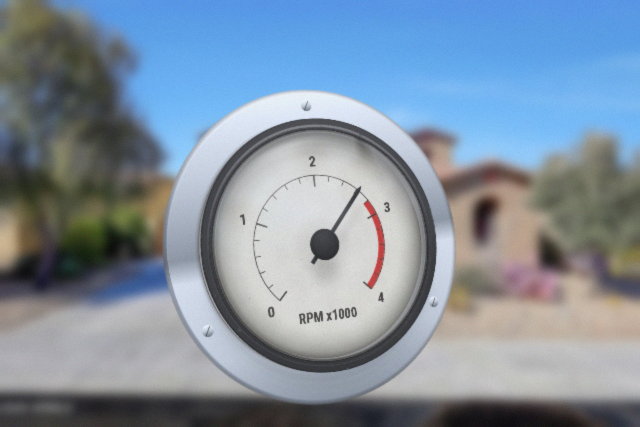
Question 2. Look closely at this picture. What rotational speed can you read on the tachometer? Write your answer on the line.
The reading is 2600 rpm
